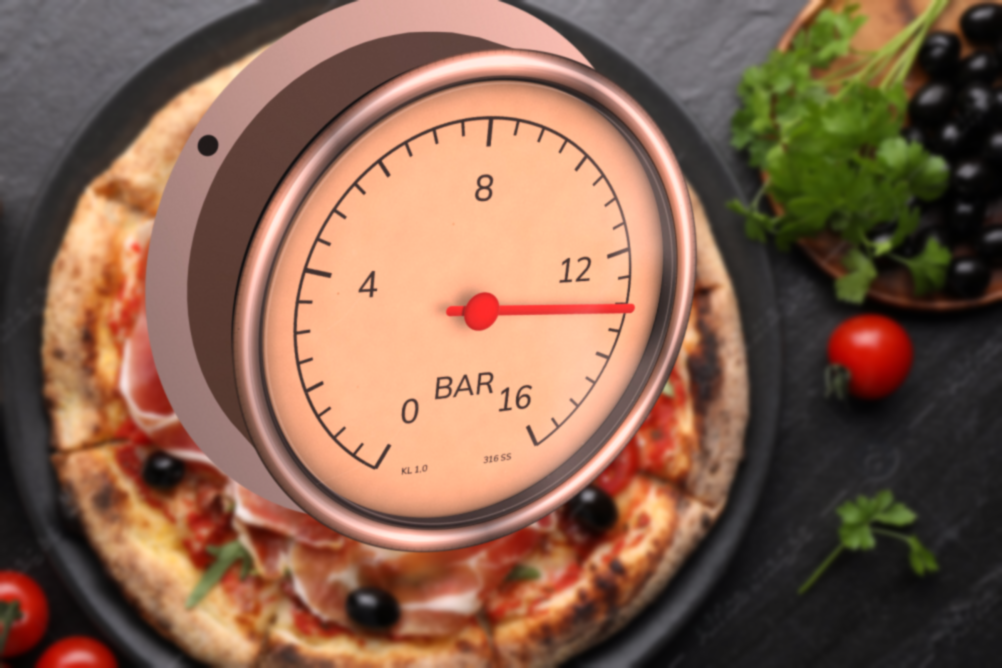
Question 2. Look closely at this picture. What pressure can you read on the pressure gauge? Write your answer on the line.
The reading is 13 bar
